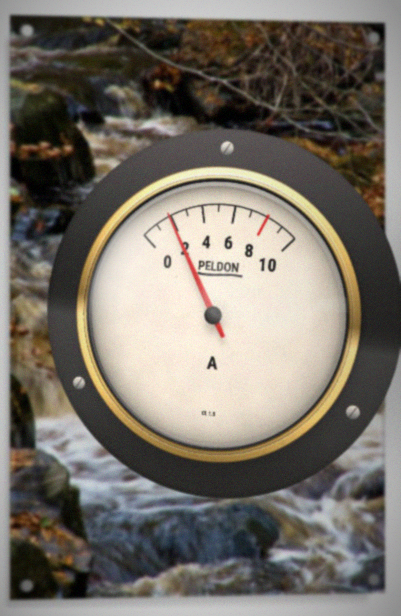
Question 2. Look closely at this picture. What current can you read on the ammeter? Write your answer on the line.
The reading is 2 A
